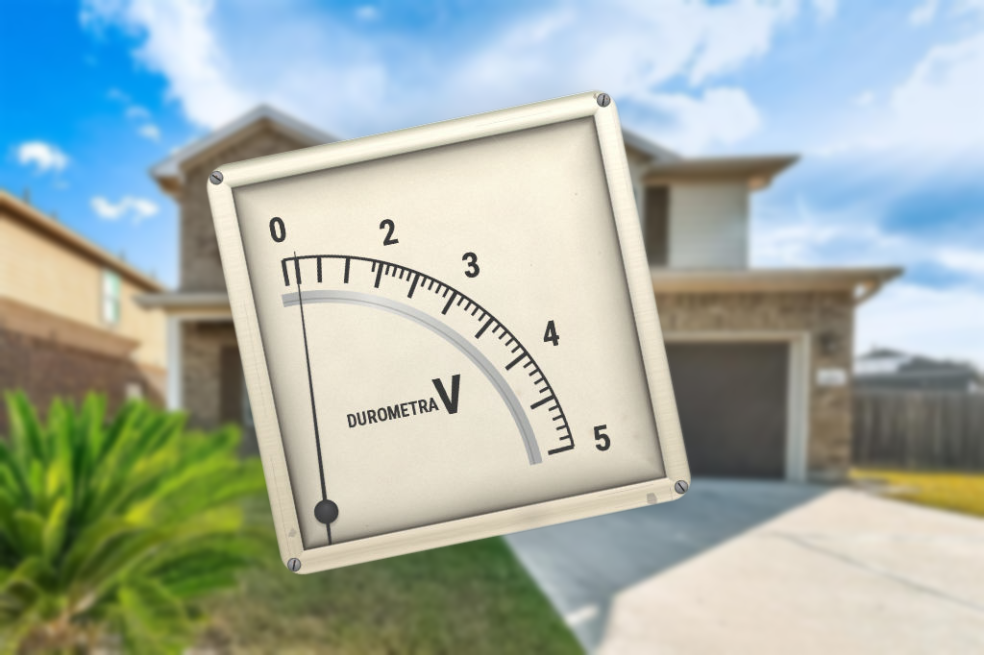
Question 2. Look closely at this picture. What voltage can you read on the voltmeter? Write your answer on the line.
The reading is 0.5 V
